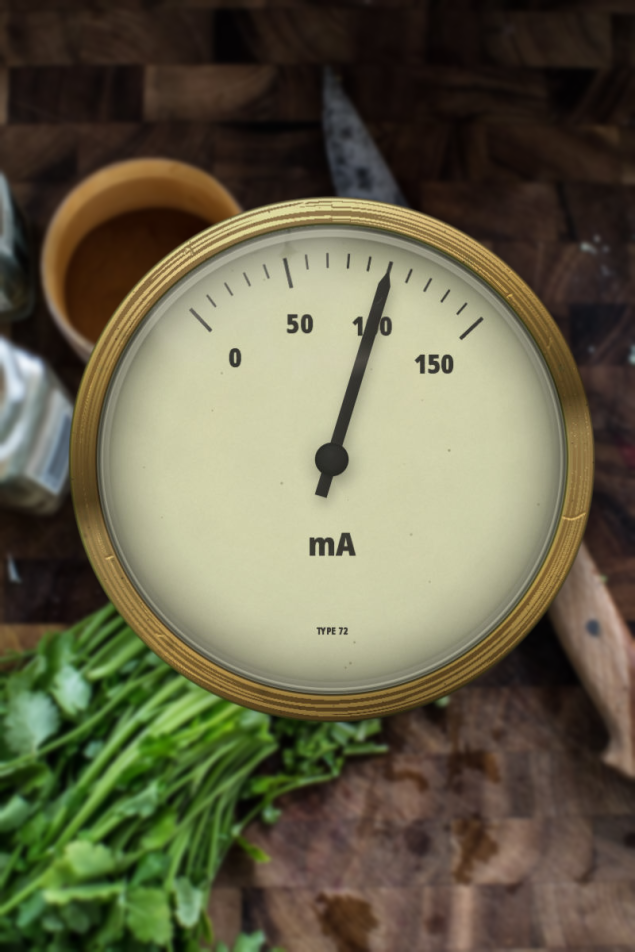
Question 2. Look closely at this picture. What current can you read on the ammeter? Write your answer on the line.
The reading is 100 mA
